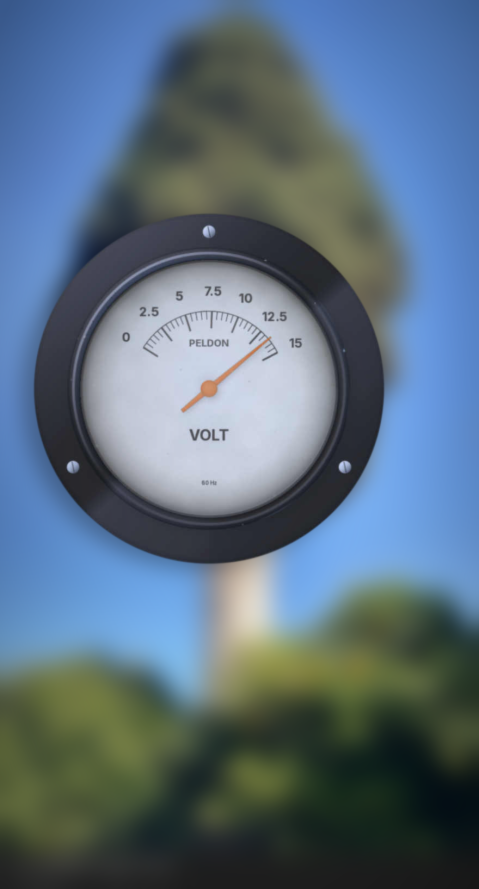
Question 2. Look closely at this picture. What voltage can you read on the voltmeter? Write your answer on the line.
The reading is 13.5 V
